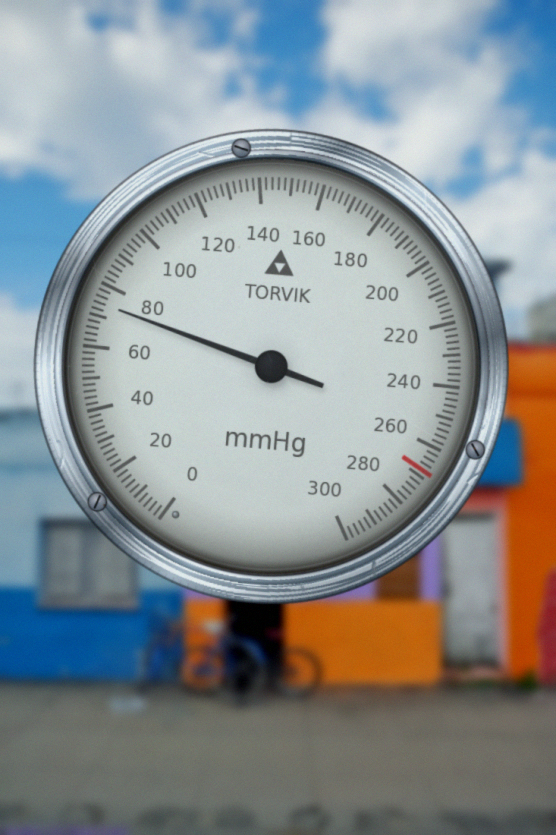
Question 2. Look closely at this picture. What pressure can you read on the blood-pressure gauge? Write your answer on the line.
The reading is 74 mmHg
